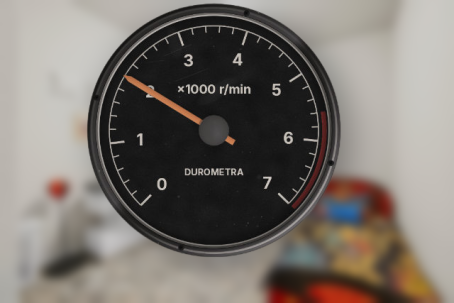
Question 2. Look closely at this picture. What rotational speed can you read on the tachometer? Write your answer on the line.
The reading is 2000 rpm
